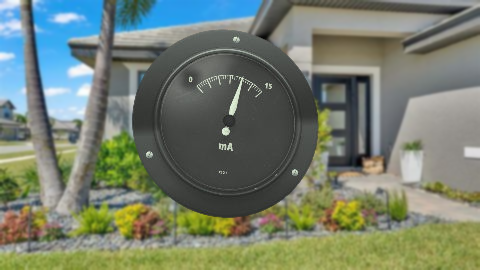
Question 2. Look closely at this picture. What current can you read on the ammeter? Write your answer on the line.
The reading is 10 mA
